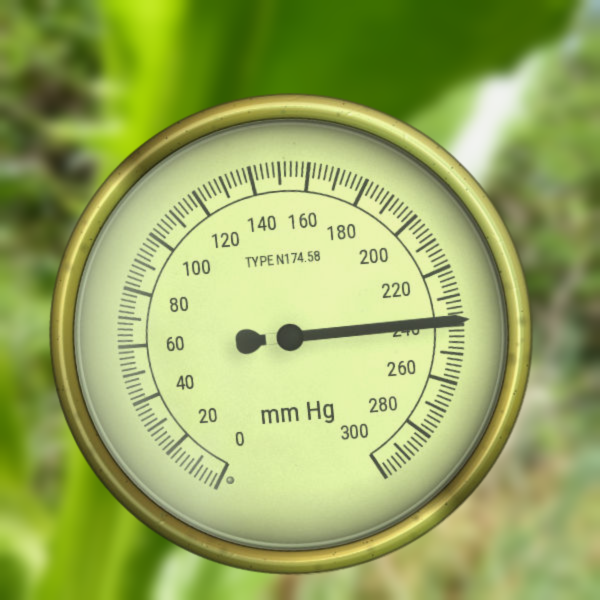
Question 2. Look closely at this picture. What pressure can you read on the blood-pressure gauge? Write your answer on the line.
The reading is 238 mmHg
